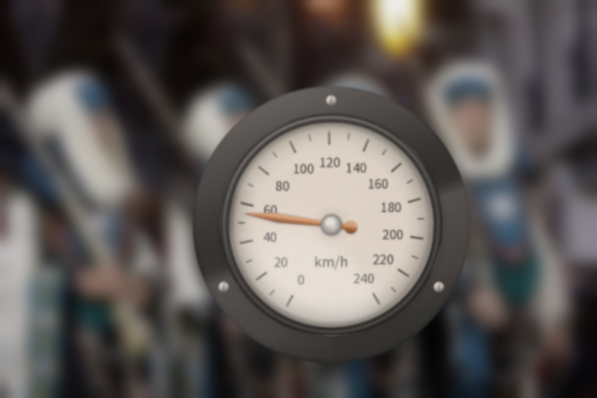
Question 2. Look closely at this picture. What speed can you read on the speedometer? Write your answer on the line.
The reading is 55 km/h
